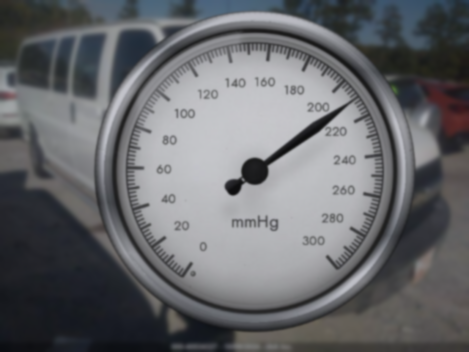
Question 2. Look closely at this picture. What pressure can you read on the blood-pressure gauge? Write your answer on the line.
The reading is 210 mmHg
